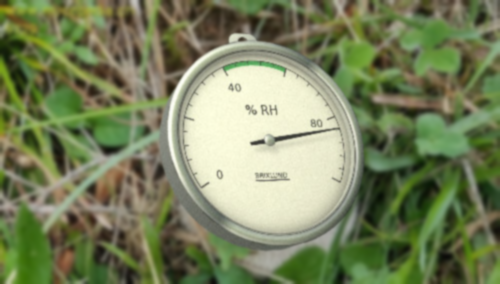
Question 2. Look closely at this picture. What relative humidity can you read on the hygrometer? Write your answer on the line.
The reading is 84 %
